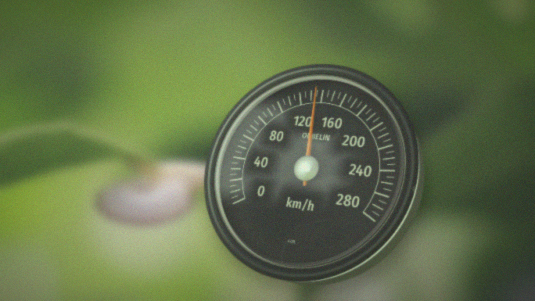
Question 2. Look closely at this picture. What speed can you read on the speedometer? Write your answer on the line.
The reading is 135 km/h
